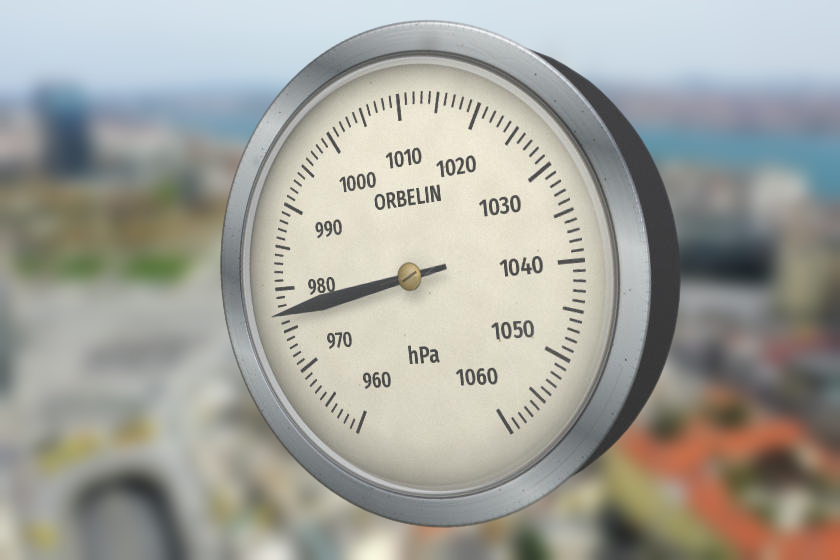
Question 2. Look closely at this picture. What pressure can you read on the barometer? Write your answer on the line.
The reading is 977 hPa
